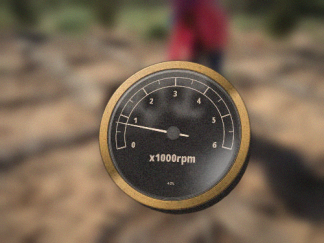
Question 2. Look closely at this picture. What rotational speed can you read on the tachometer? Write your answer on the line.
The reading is 750 rpm
